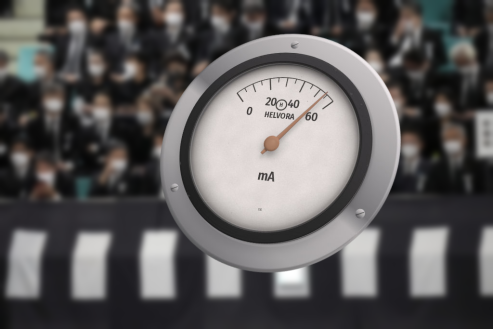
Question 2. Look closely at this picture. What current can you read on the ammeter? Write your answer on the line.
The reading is 55 mA
